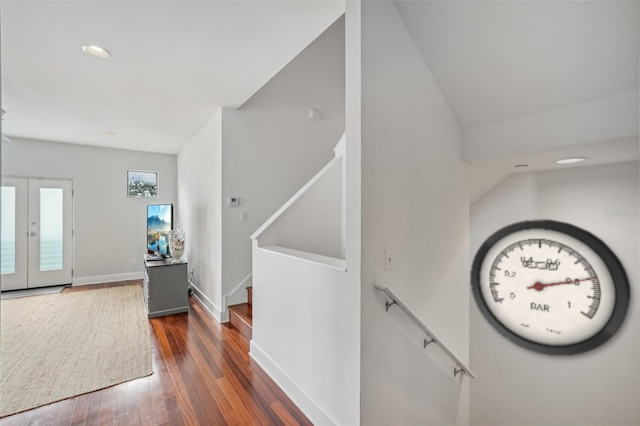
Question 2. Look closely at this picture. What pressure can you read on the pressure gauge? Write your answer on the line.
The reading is 0.8 bar
